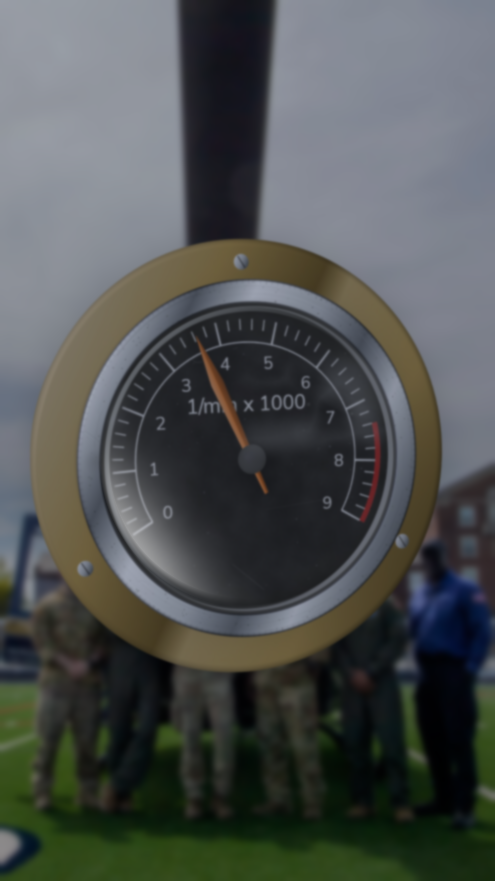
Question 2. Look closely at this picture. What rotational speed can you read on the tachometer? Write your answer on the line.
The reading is 3600 rpm
